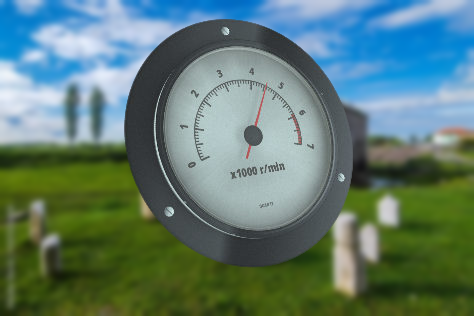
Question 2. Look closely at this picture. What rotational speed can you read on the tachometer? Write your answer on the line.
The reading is 4500 rpm
